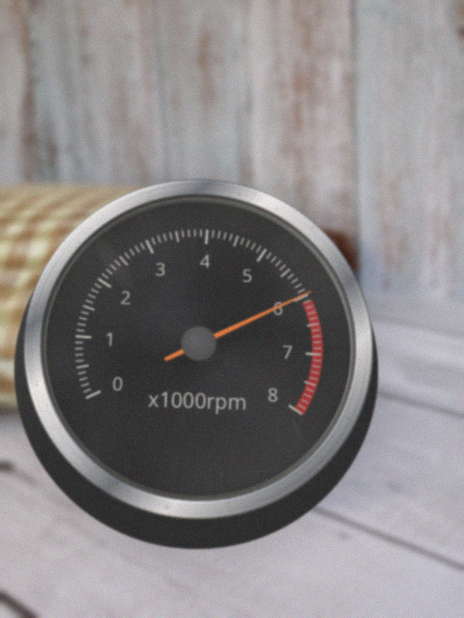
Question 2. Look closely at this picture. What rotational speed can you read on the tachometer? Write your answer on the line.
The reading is 6000 rpm
